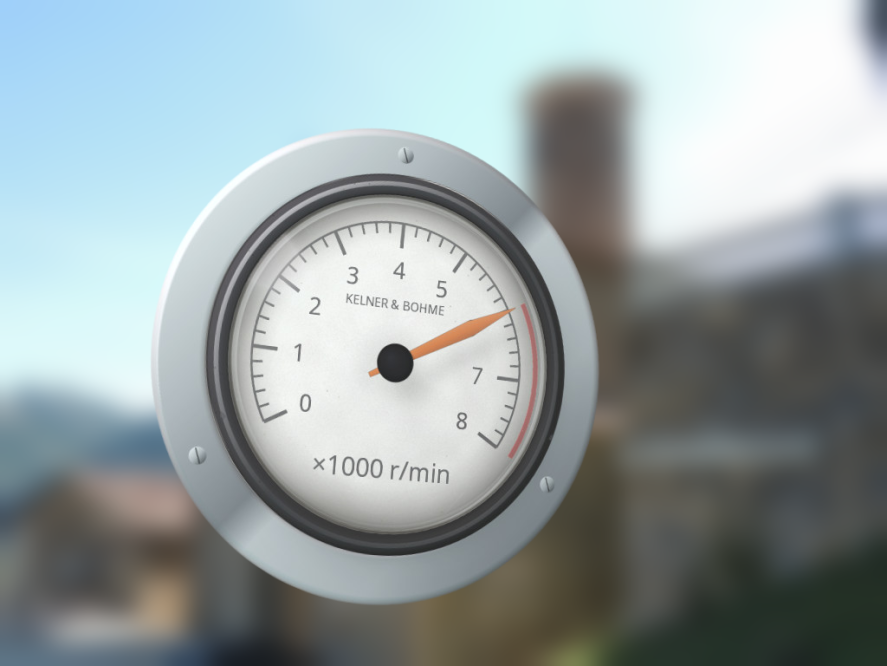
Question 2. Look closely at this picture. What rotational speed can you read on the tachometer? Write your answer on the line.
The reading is 6000 rpm
